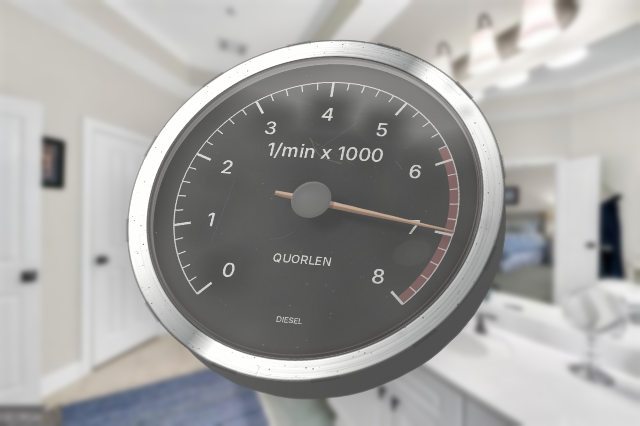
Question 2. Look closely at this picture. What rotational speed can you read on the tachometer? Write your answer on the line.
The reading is 7000 rpm
